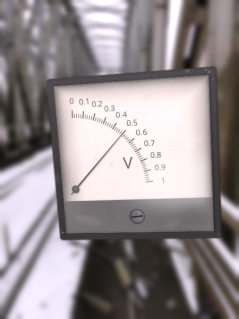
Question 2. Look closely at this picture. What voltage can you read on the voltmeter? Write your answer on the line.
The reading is 0.5 V
